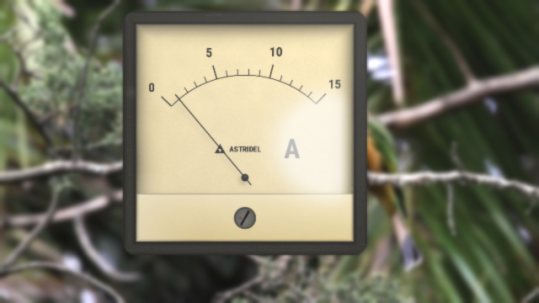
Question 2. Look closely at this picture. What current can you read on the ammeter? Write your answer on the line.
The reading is 1 A
